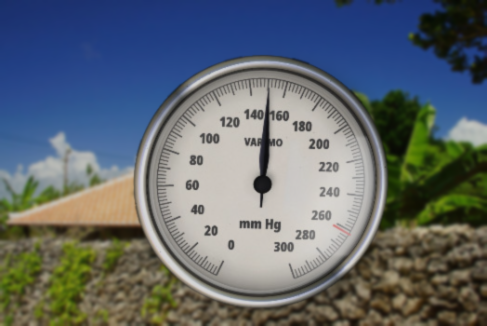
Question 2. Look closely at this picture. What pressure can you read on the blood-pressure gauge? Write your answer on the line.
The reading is 150 mmHg
